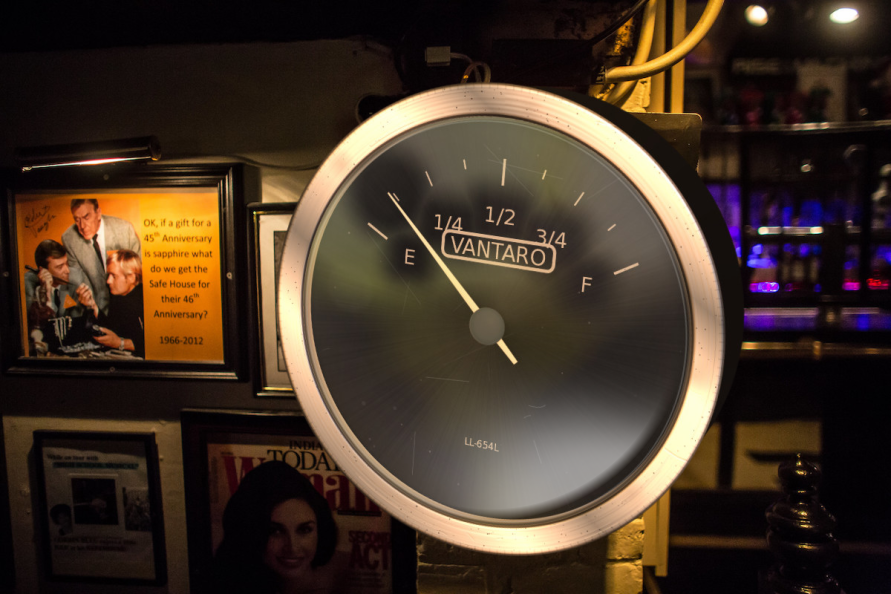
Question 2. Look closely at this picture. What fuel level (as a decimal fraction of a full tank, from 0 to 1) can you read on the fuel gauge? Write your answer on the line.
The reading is 0.125
